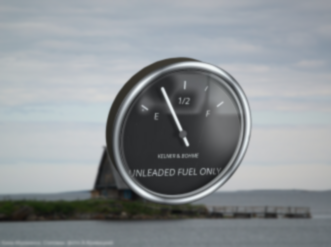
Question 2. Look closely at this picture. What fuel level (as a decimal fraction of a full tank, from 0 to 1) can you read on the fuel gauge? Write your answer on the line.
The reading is 0.25
